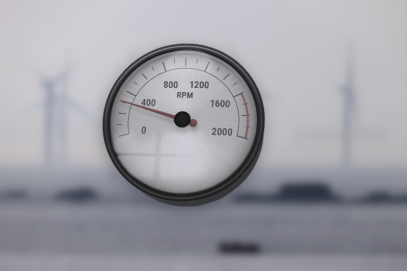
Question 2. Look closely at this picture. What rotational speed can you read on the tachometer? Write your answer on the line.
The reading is 300 rpm
